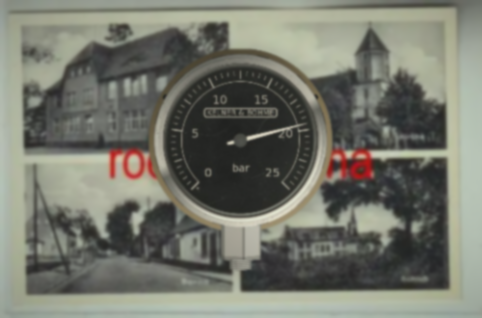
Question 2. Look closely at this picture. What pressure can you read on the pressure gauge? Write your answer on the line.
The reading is 19.5 bar
